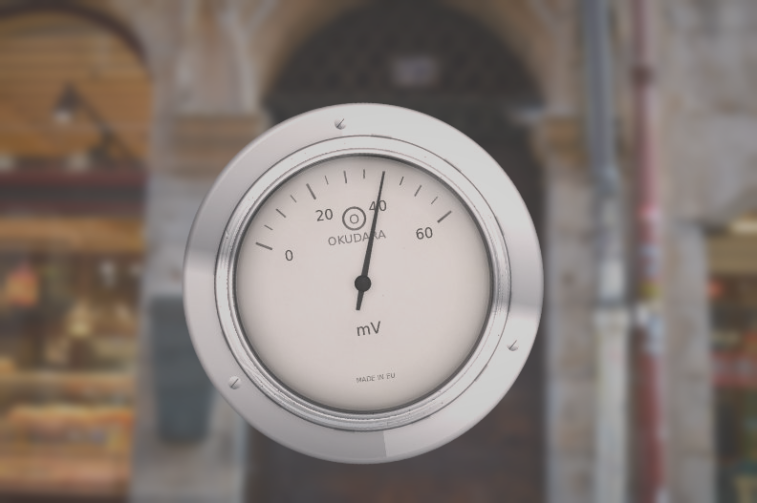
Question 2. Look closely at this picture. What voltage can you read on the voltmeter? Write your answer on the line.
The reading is 40 mV
